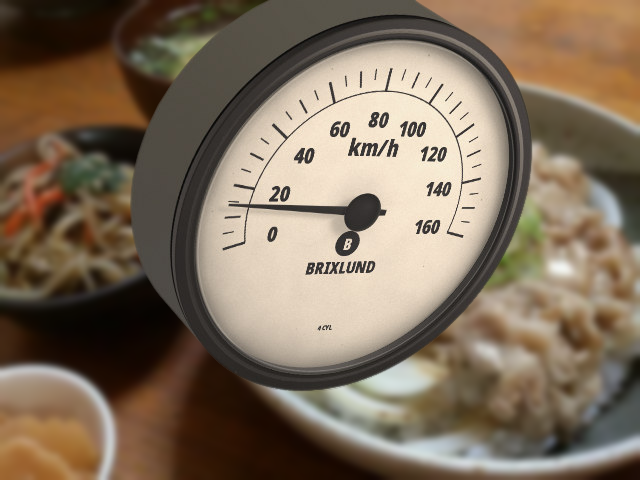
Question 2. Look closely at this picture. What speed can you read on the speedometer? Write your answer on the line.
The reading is 15 km/h
